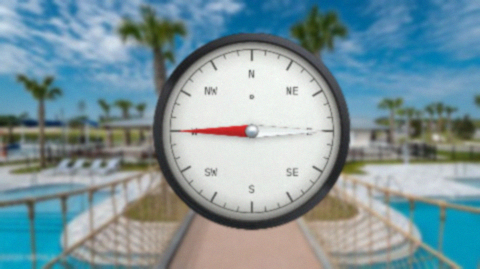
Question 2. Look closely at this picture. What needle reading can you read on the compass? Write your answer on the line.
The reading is 270 °
